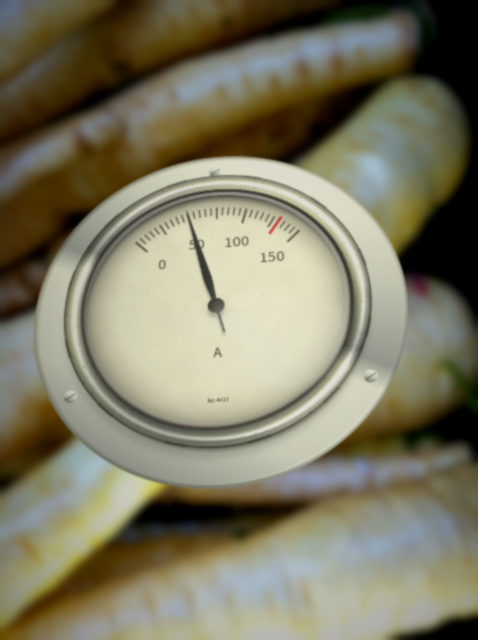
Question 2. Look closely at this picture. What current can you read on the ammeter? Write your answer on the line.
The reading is 50 A
